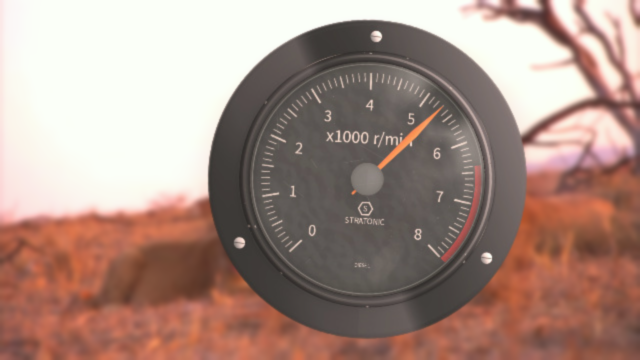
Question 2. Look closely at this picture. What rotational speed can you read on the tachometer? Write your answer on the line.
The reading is 5300 rpm
